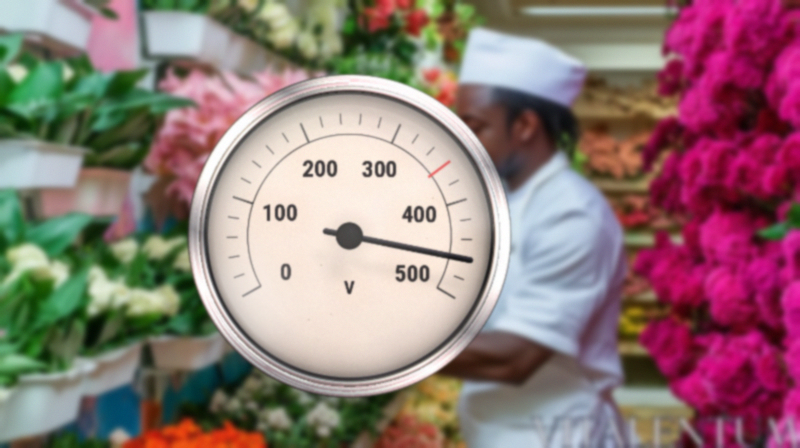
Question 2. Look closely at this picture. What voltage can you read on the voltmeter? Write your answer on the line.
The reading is 460 V
